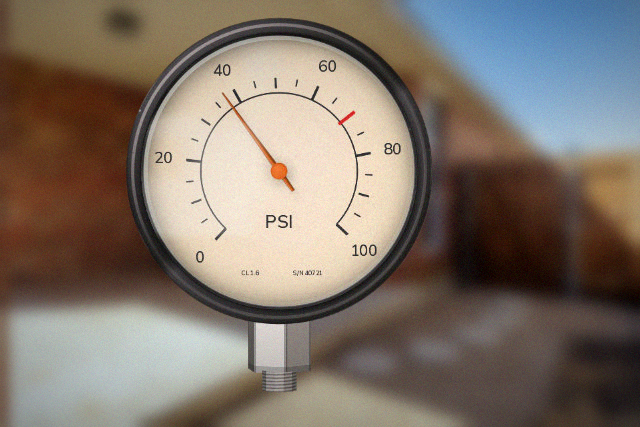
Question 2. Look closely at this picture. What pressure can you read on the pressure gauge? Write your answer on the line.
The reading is 37.5 psi
